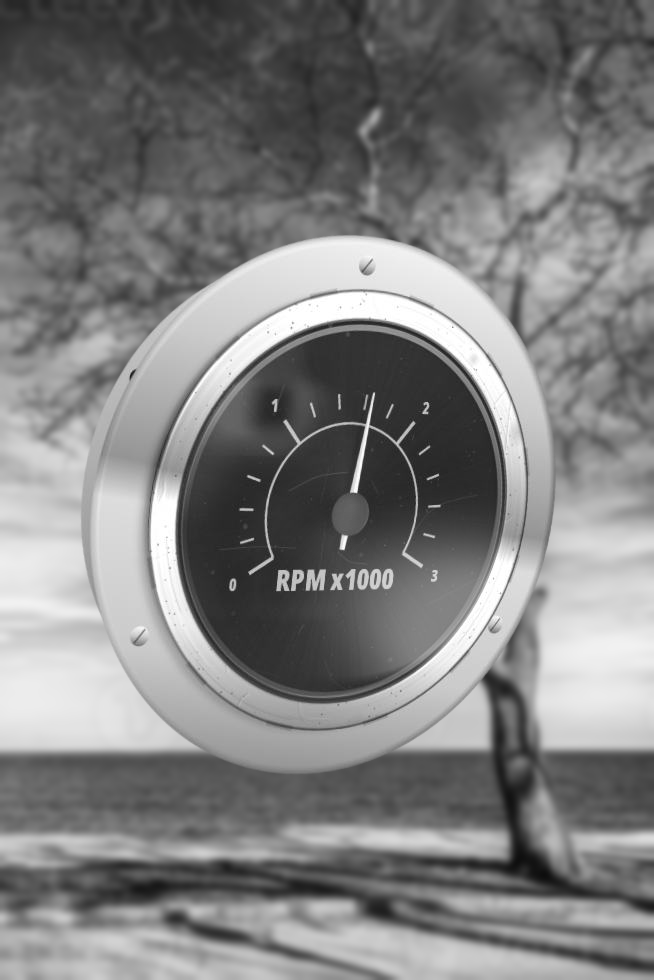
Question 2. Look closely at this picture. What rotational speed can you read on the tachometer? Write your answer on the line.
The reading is 1600 rpm
